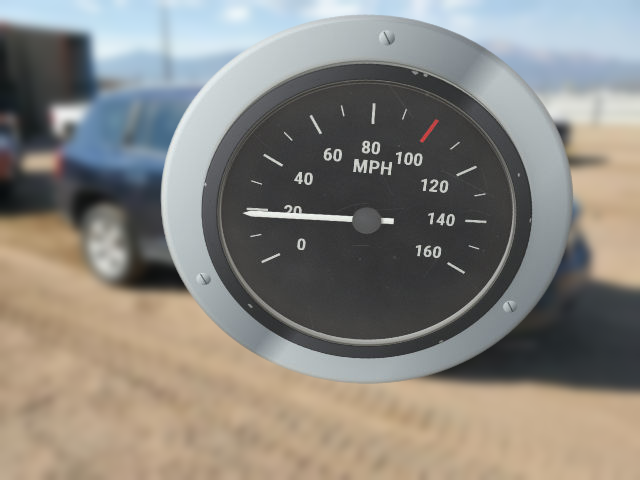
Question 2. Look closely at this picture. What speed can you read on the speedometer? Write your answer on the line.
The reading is 20 mph
